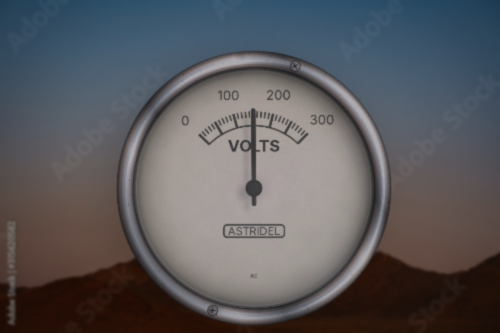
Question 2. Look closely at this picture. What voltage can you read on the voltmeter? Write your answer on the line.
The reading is 150 V
